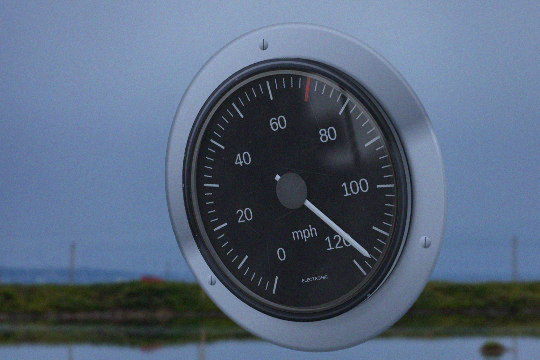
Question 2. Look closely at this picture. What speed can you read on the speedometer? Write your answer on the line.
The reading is 116 mph
